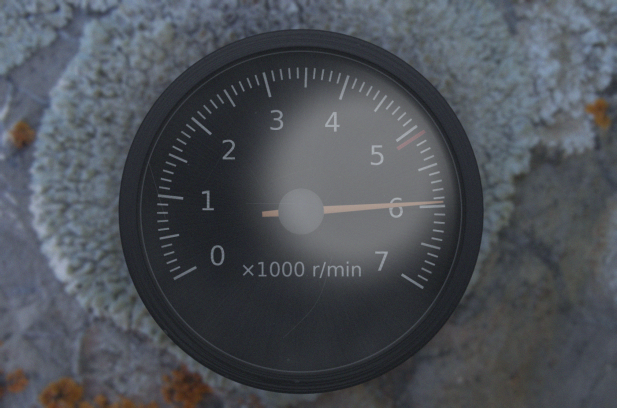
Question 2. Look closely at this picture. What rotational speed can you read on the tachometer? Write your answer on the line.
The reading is 5950 rpm
